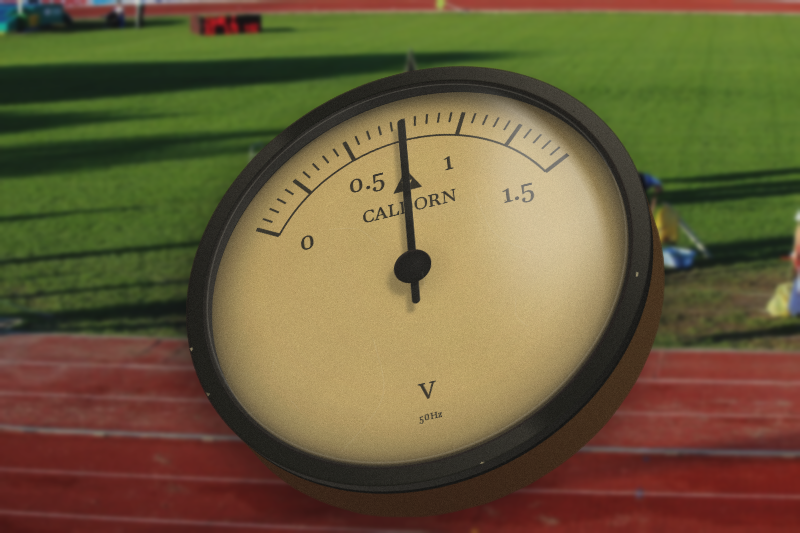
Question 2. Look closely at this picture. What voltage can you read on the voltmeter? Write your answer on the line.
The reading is 0.75 V
